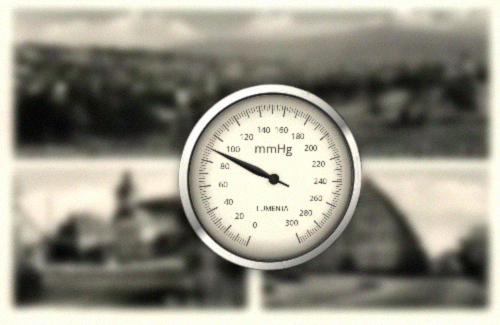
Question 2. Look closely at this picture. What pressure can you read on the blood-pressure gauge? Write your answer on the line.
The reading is 90 mmHg
